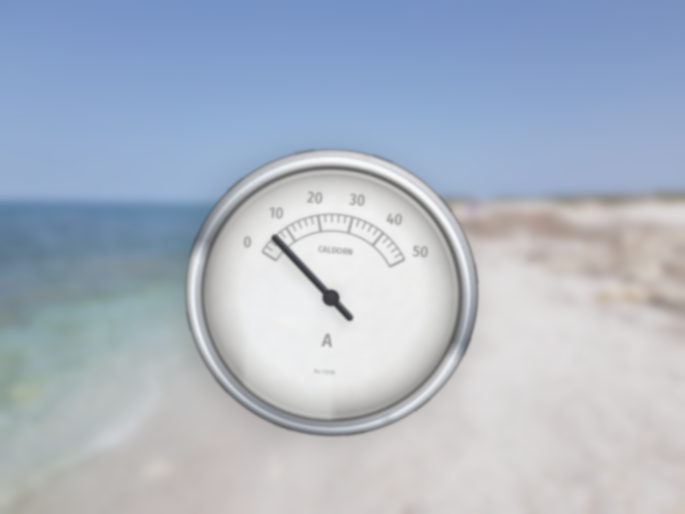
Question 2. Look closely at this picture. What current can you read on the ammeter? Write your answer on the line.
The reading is 6 A
